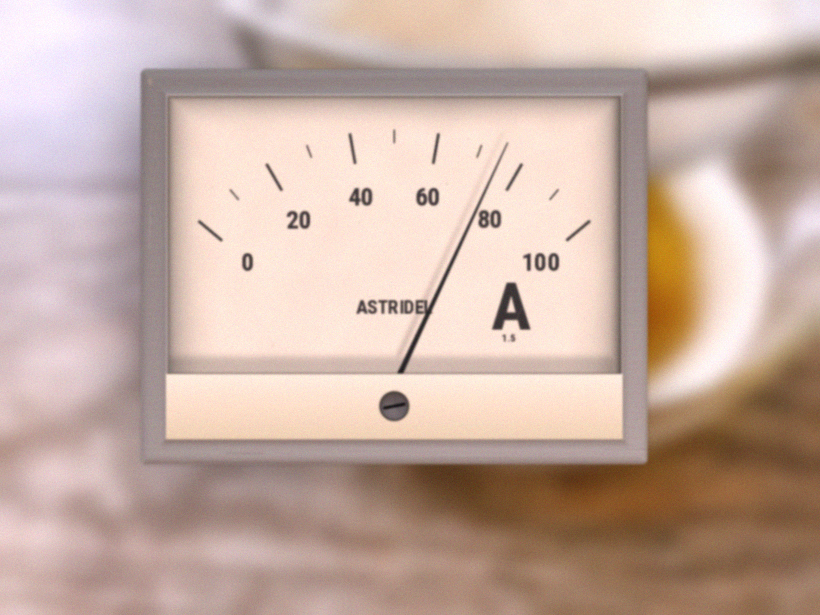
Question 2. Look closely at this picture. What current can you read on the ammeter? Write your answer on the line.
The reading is 75 A
